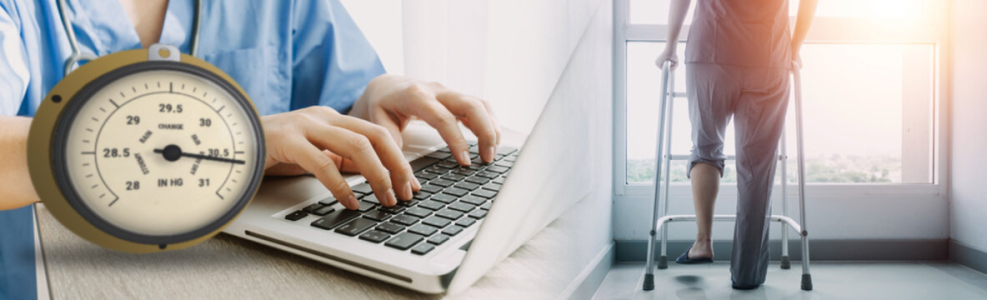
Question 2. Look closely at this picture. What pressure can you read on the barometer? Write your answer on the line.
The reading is 30.6 inHg
